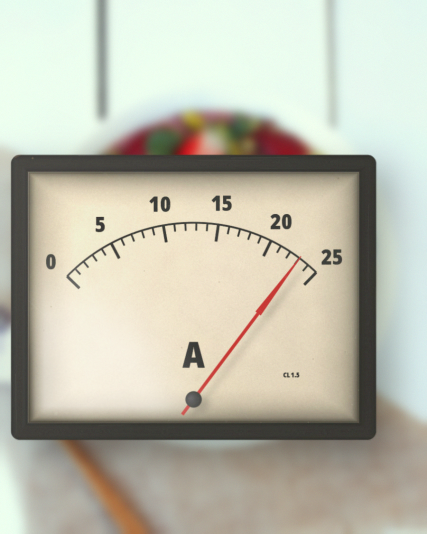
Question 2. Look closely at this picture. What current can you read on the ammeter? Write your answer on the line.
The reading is 23 A
